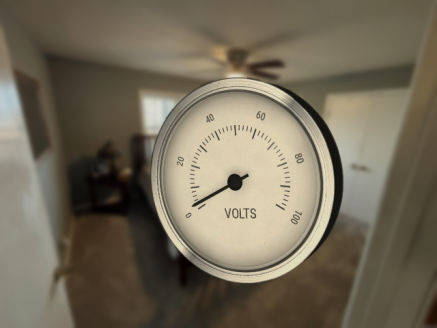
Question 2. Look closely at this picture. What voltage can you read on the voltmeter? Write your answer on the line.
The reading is 2 V
